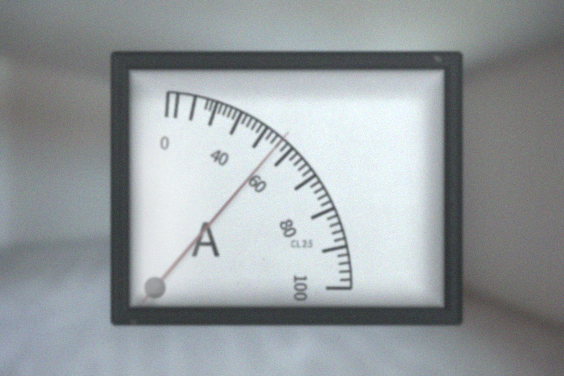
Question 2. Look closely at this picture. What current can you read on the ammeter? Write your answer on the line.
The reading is 56 A
